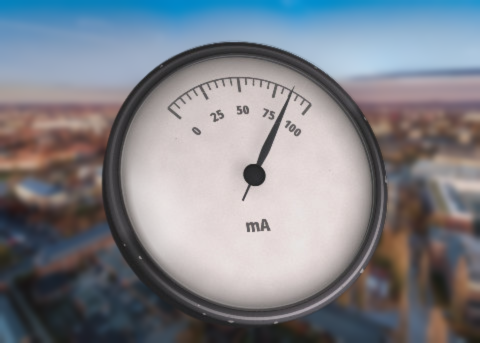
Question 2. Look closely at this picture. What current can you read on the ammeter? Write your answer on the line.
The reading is 85 mA
